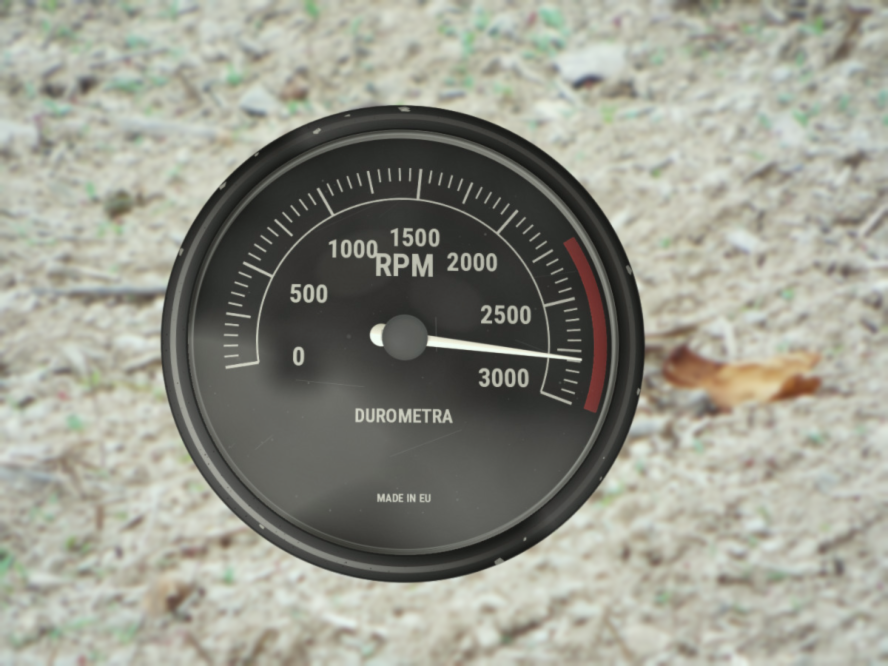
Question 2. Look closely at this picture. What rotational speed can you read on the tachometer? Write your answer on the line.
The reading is 2800 rpm
